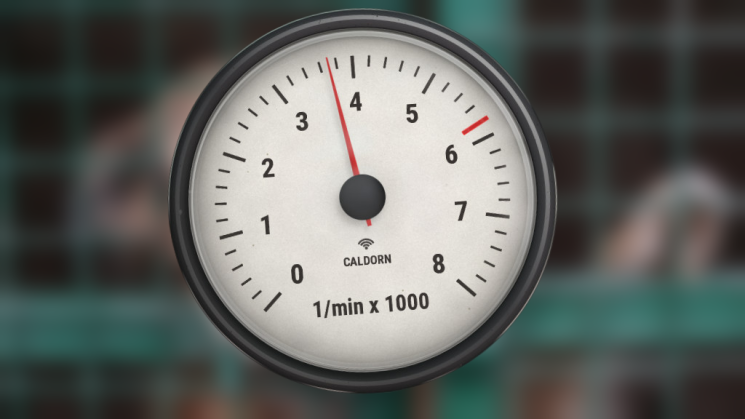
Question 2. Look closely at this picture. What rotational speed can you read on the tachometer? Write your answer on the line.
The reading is 3700 rpm
